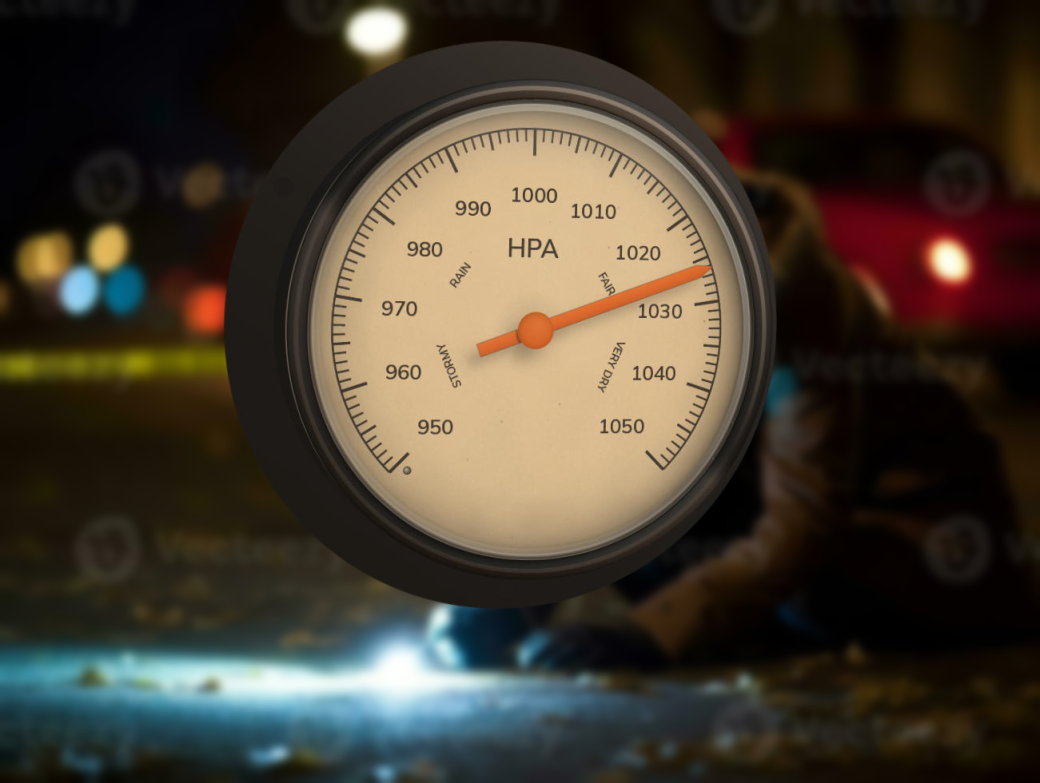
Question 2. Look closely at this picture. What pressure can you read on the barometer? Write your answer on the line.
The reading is 1026 hPa
